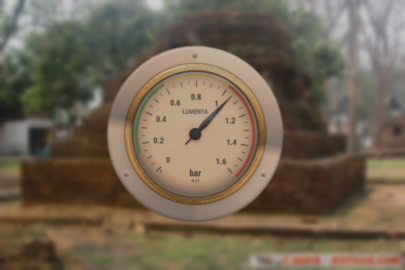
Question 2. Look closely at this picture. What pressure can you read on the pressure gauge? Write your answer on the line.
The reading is 1.05 bar
